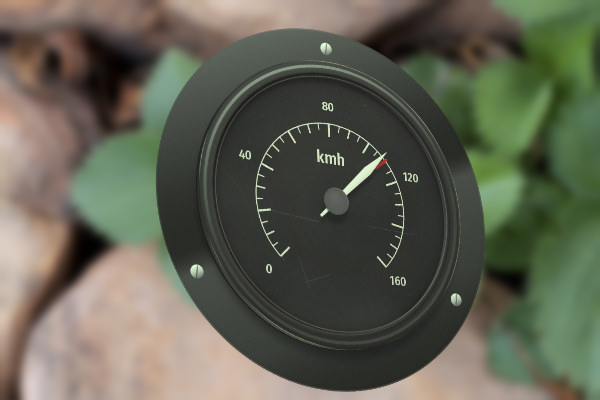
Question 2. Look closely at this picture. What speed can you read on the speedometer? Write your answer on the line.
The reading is 107.5 km/h
